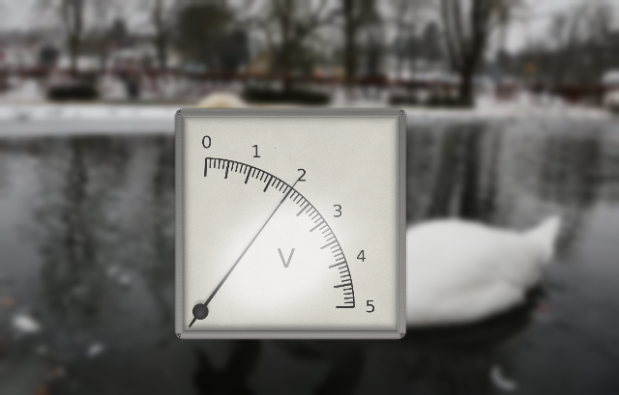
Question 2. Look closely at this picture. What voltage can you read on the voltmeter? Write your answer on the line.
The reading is 2 V
